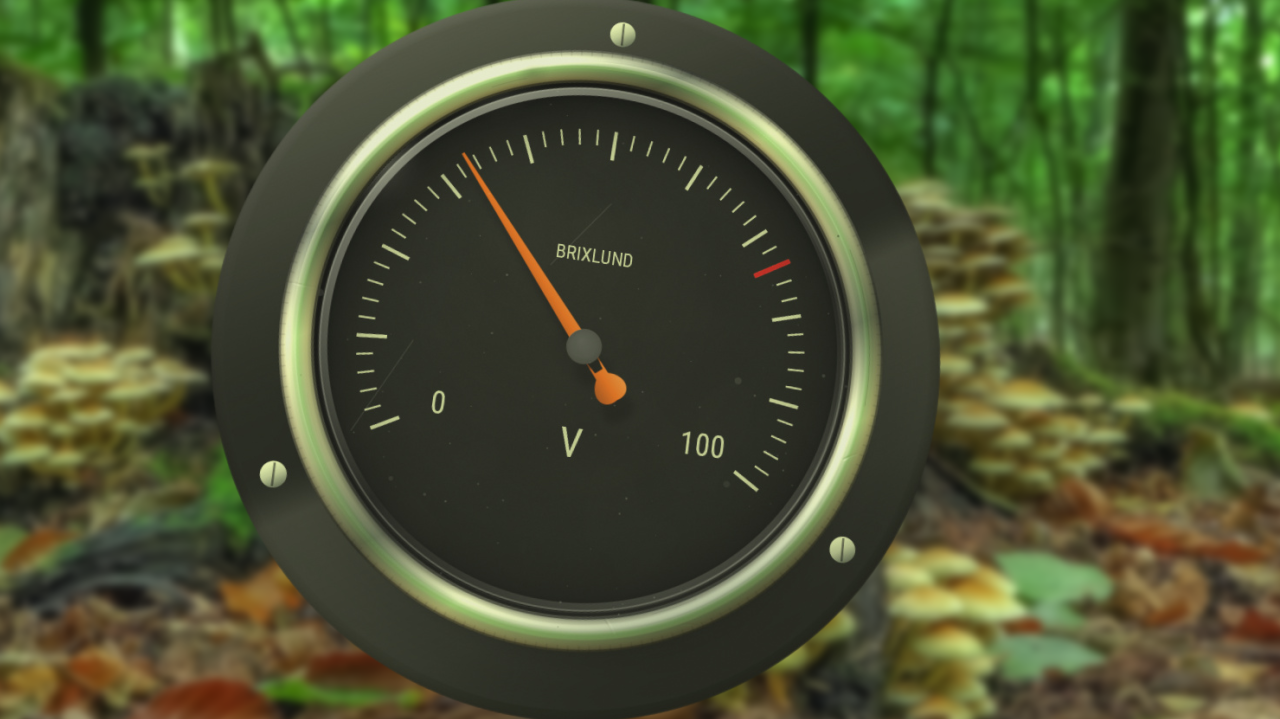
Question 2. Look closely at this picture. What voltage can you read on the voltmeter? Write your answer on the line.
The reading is 33 V
